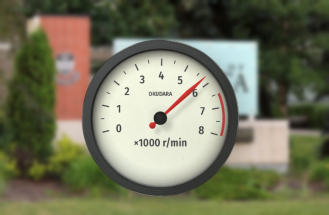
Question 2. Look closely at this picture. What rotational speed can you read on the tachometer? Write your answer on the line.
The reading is 5750 rpm
